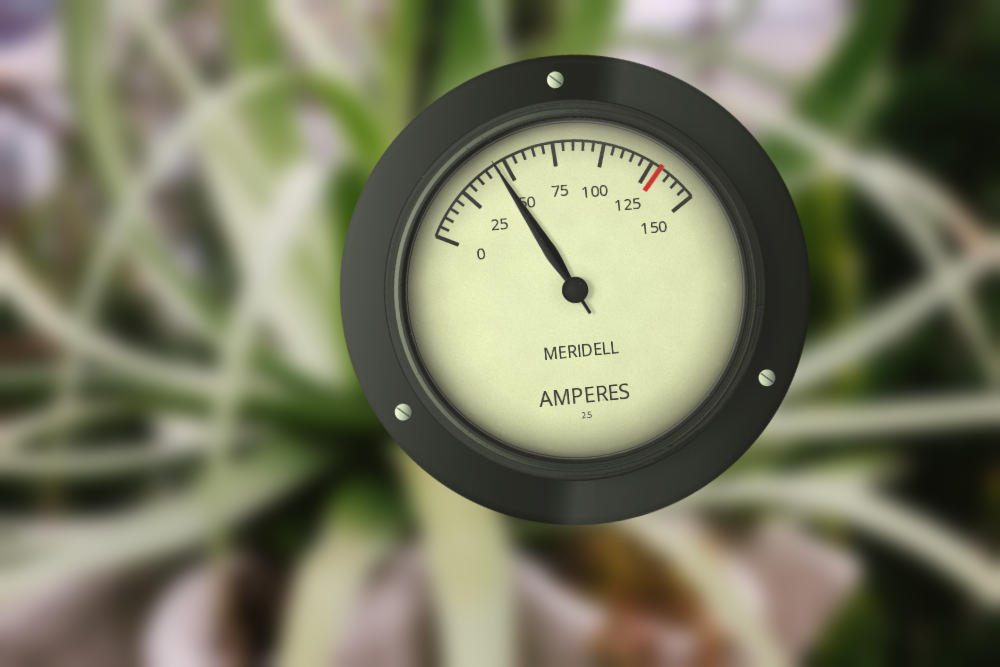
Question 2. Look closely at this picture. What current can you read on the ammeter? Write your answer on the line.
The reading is 45 A
